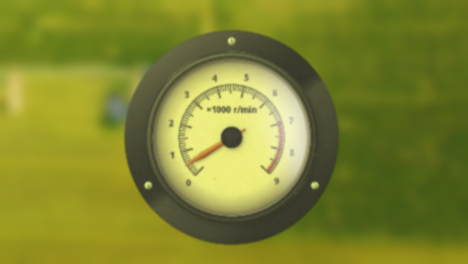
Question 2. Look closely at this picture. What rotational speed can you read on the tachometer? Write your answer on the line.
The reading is 500 rpm
